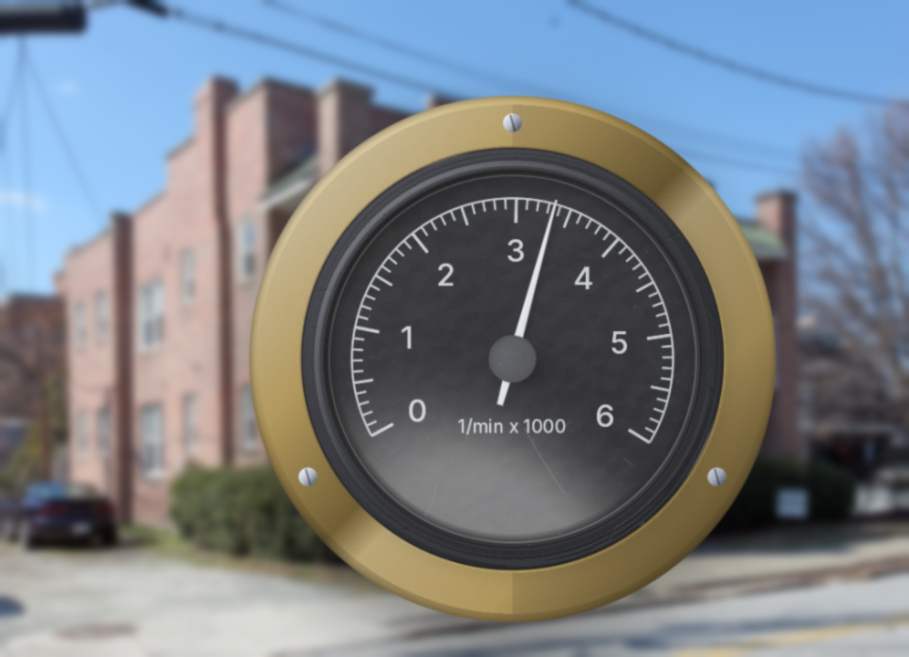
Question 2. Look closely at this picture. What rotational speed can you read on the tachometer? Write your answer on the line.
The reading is 3350 rpm
